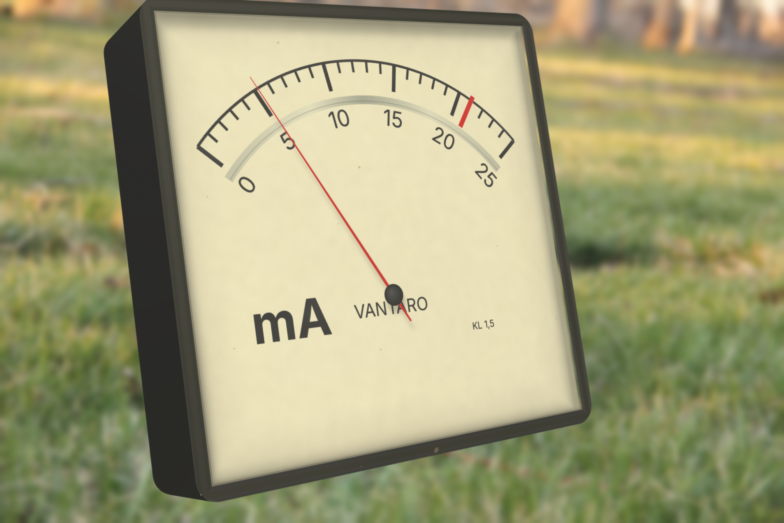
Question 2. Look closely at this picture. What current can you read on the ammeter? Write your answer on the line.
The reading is 5 mA
